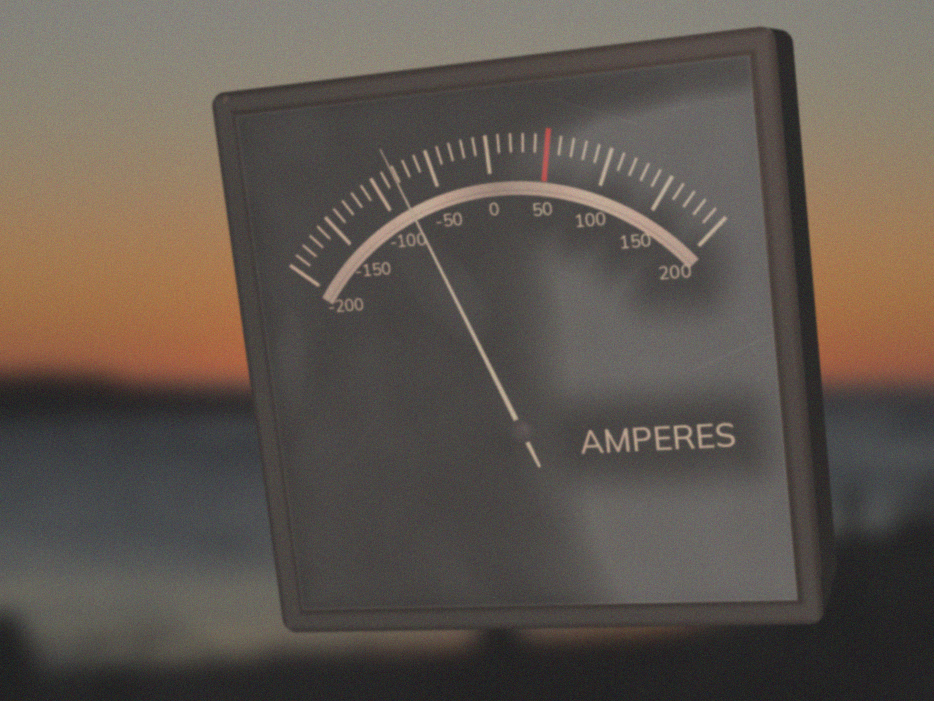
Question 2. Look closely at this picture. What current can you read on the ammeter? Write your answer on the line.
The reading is -80 A
